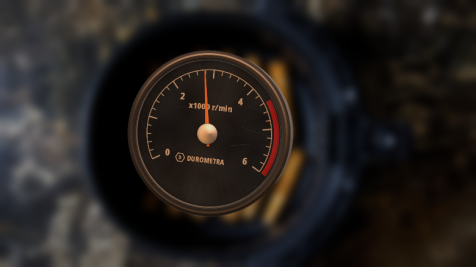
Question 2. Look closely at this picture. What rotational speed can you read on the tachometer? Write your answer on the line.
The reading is 2800 rpm
